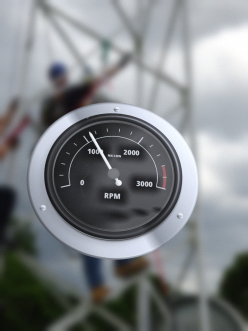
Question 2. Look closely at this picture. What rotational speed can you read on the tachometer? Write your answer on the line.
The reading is 1100 rpm
